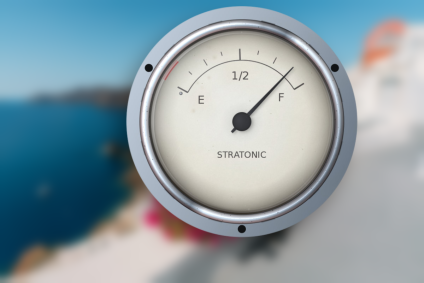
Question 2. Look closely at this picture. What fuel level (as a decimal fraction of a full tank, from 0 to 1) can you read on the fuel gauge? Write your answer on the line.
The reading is 0.875
